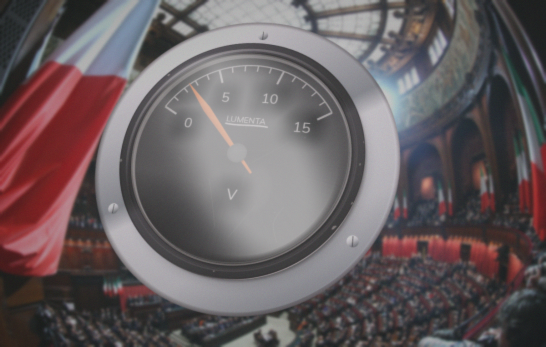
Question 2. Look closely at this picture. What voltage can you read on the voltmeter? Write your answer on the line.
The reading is 2.5 V
